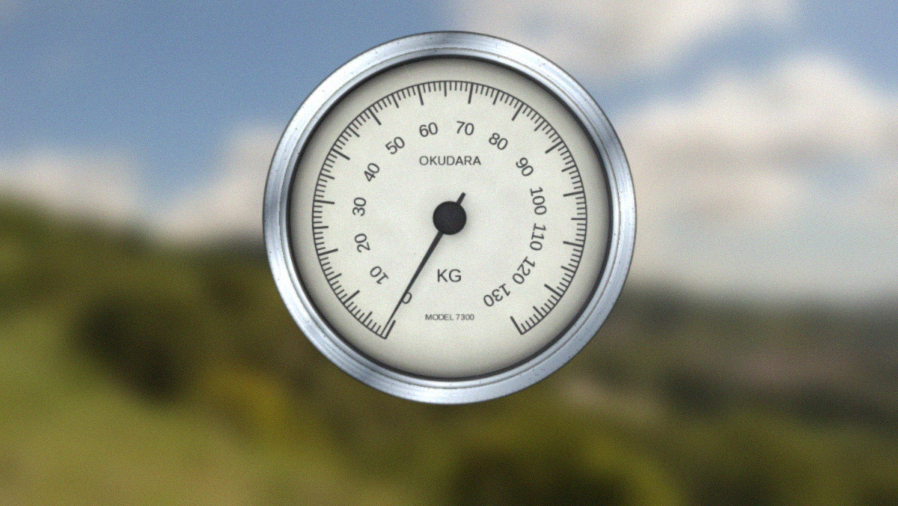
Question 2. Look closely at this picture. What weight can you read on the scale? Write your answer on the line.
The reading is 1 kg
